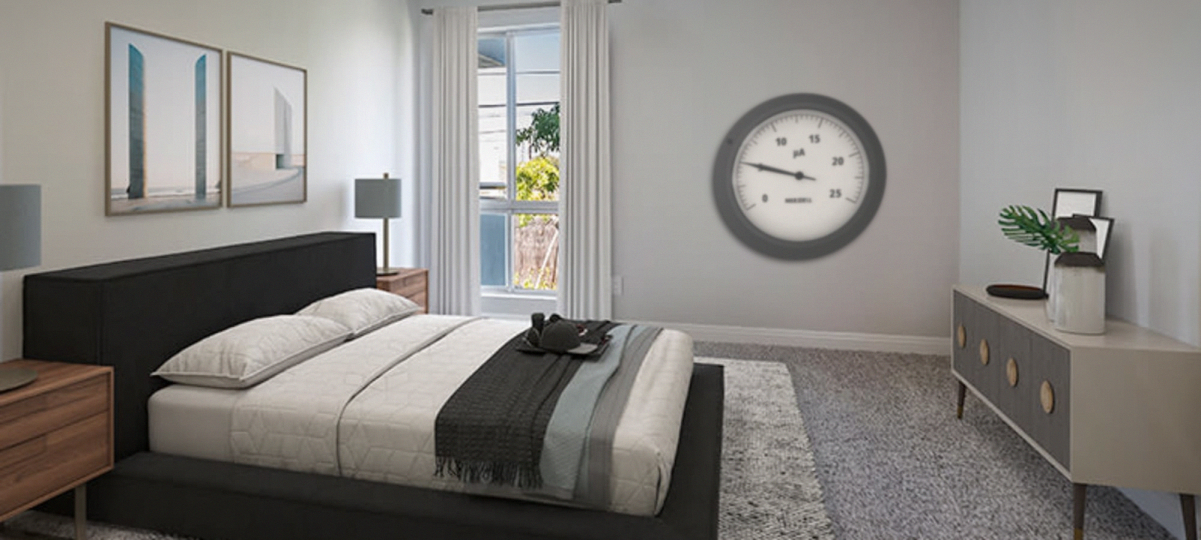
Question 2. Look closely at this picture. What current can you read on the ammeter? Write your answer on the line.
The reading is 5 µA
